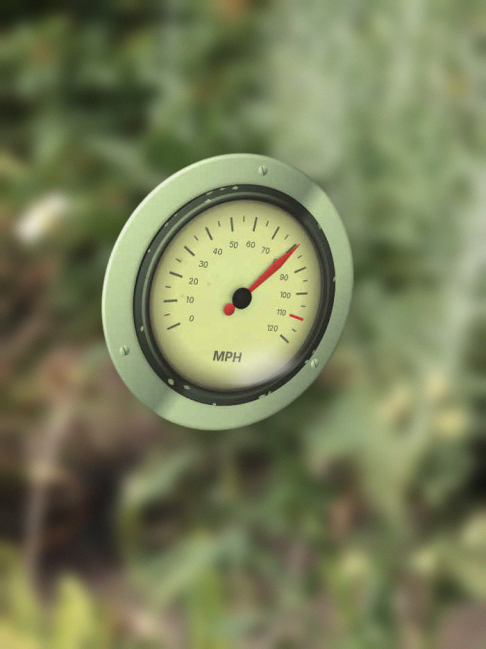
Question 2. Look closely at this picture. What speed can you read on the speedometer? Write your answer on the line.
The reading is 80 mph
